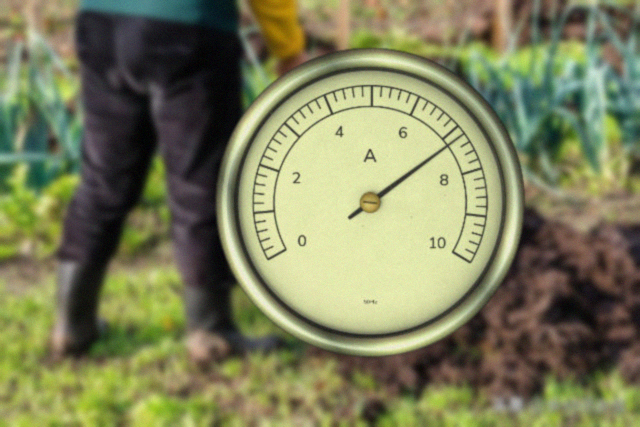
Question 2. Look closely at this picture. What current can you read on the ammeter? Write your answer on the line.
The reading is 7.2 A
